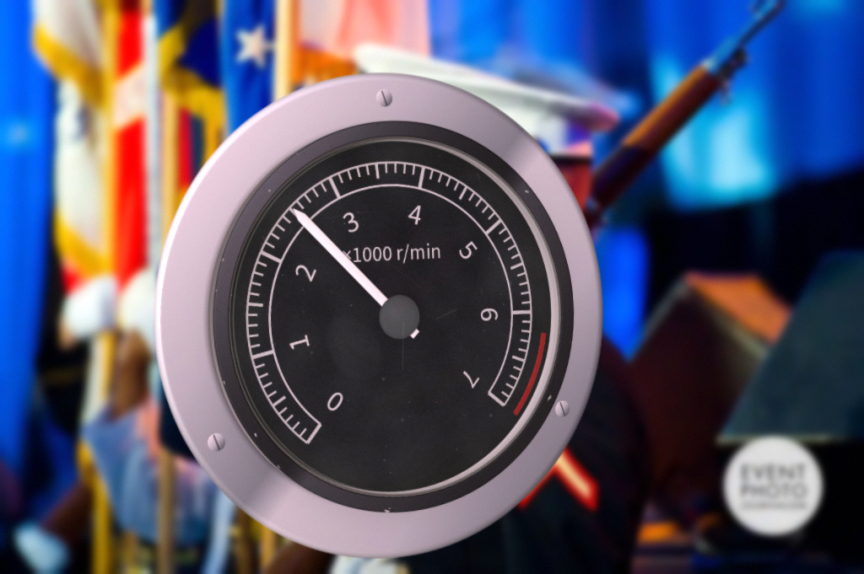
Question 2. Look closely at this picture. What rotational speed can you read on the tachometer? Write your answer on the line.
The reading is 2500 rpm
